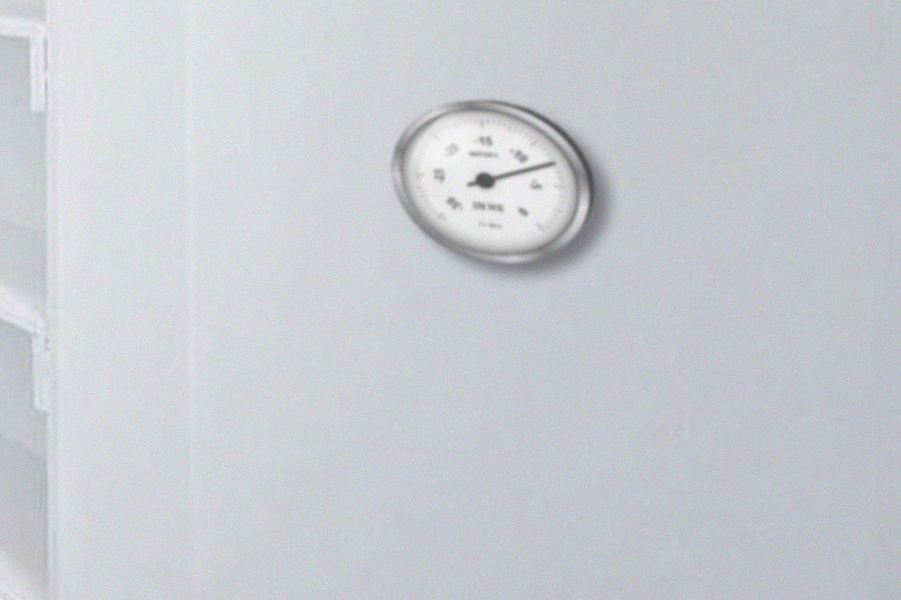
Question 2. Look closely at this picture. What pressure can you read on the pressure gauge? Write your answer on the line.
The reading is -7.5 inHg
